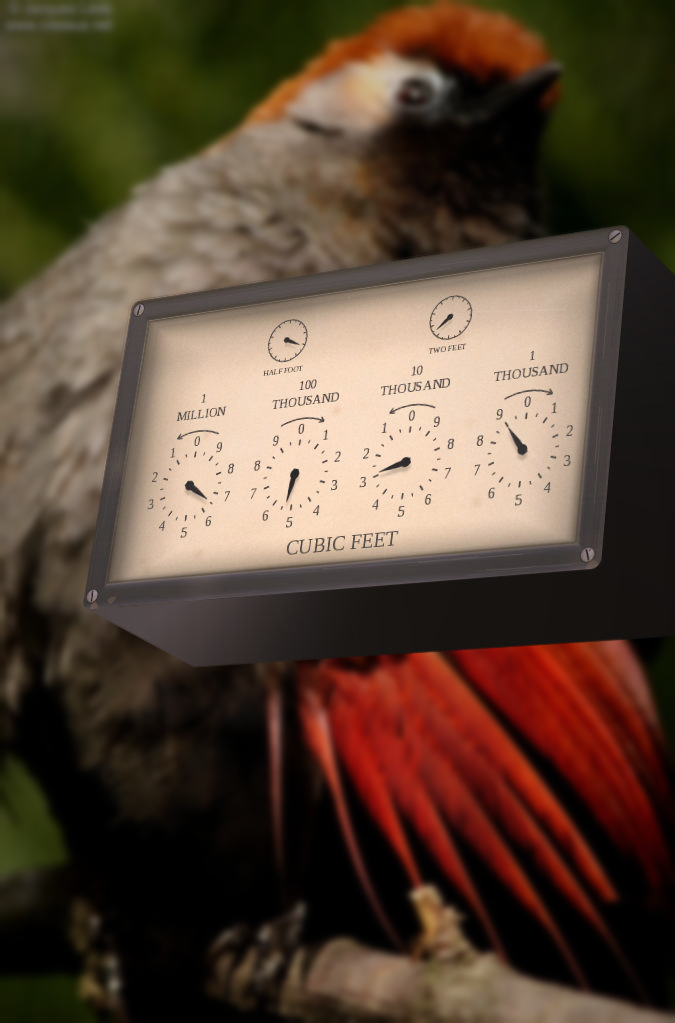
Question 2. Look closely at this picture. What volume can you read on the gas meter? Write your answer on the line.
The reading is 652900 ft³
